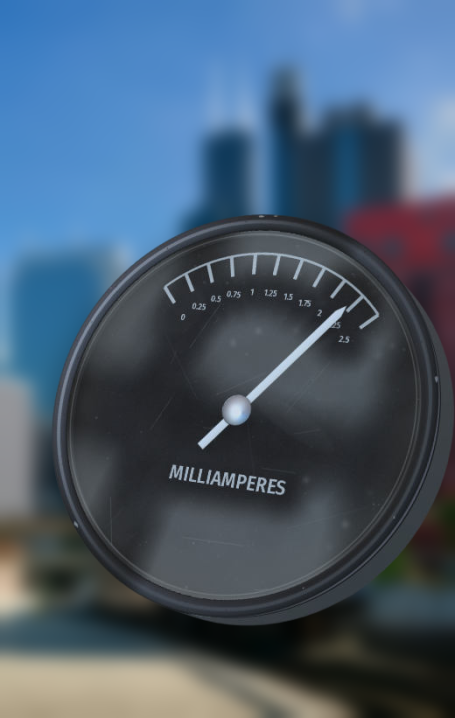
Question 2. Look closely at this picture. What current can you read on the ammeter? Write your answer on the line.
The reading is 2.25 mA
